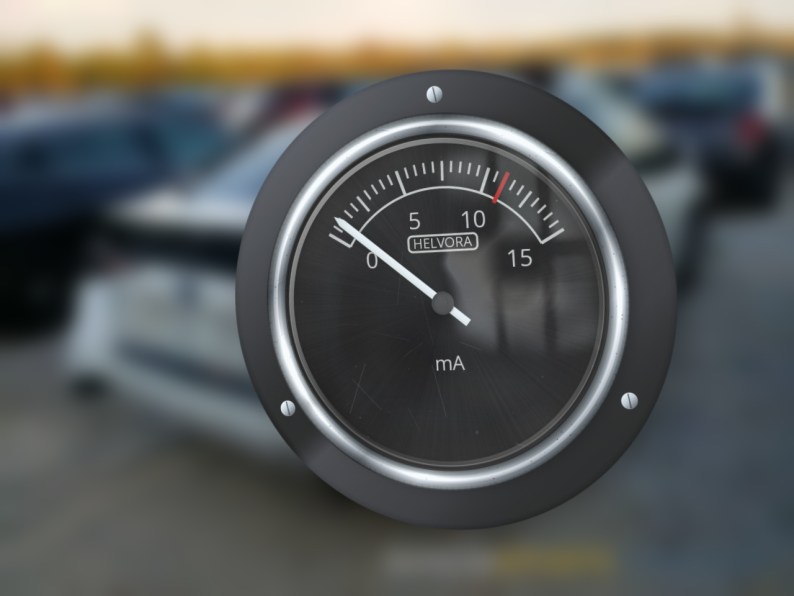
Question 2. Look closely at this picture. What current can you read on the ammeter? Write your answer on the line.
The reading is 1 mA
